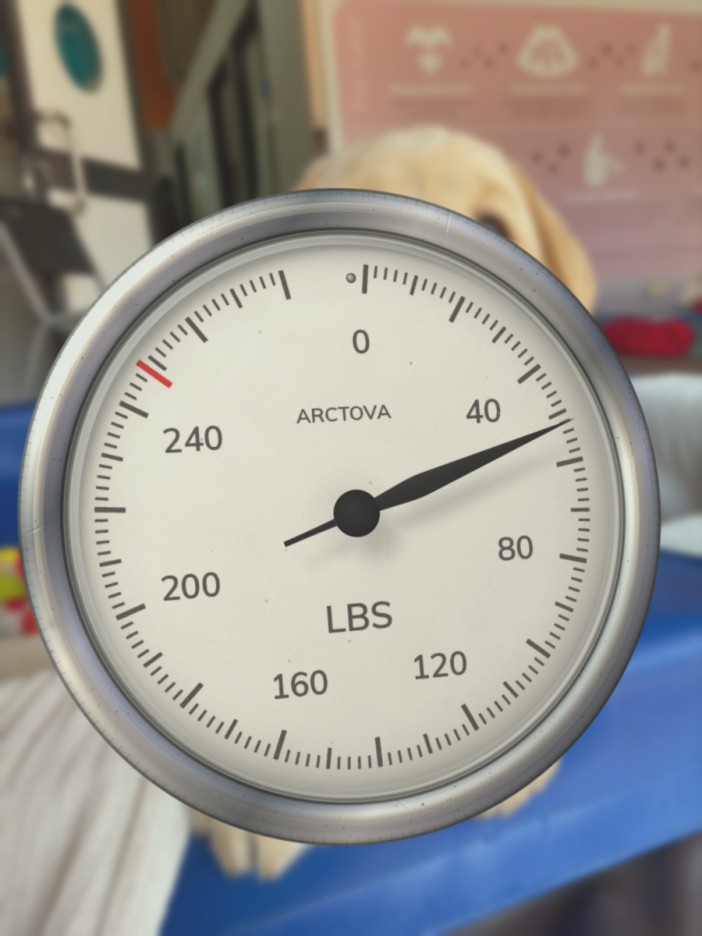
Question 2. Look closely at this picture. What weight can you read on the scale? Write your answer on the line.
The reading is 52 lb
